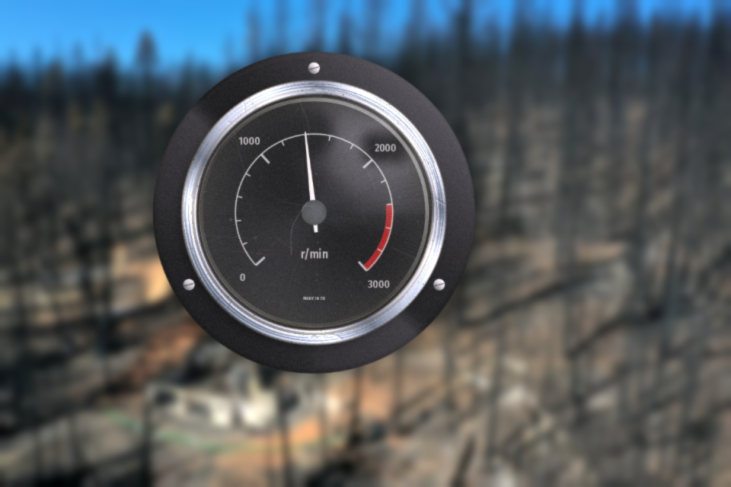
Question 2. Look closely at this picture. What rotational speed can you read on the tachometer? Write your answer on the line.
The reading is 1400 rpm
